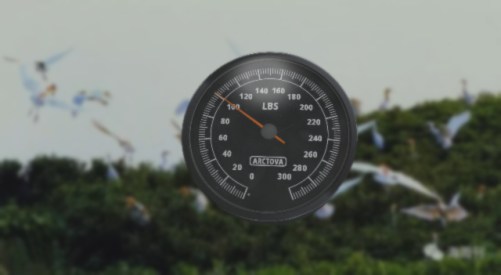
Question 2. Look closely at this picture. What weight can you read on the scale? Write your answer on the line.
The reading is 100 lb
